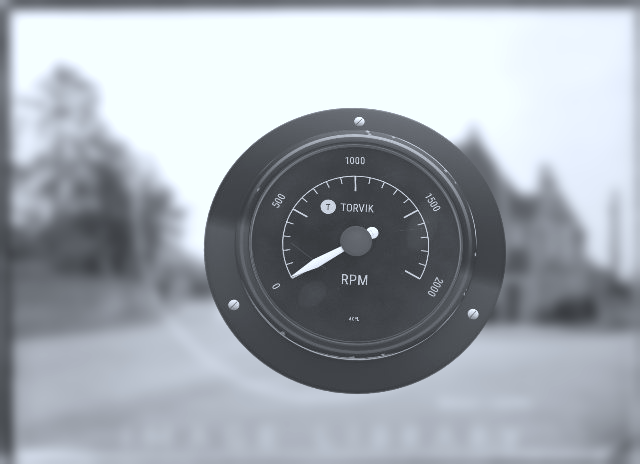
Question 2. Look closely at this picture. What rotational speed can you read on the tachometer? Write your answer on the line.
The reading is 0 rpm
